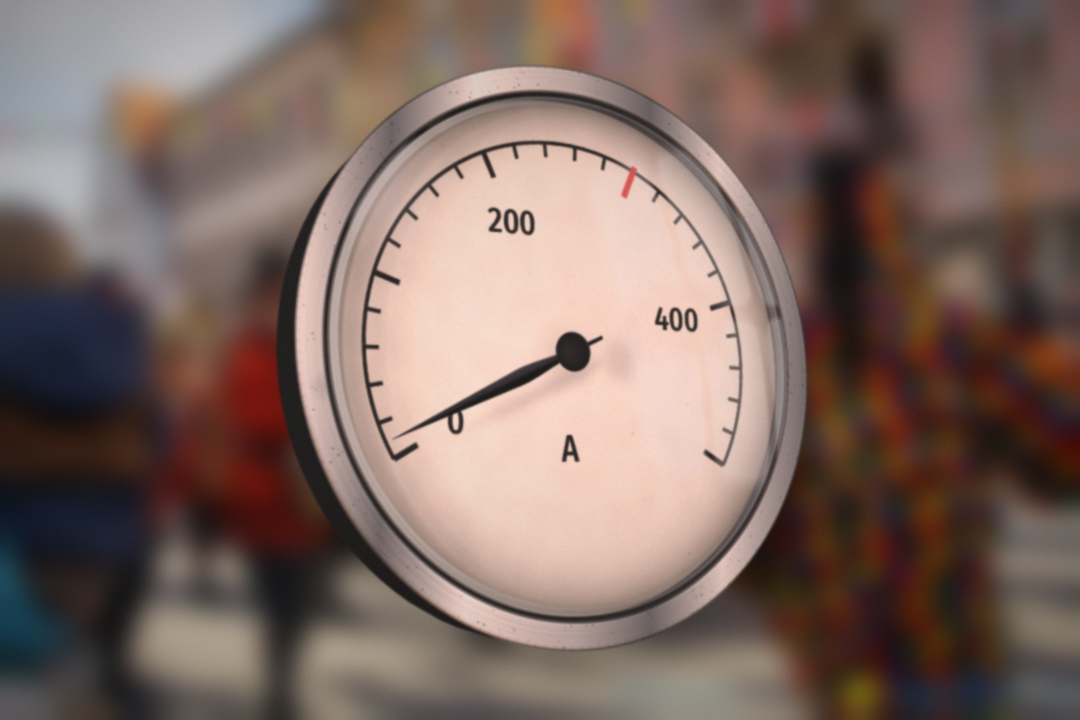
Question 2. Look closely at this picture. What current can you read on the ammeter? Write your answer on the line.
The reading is 10 A
